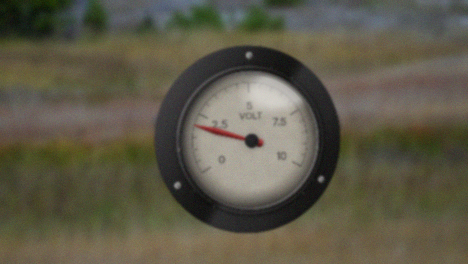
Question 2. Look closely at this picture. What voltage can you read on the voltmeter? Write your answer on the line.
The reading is 2 V
